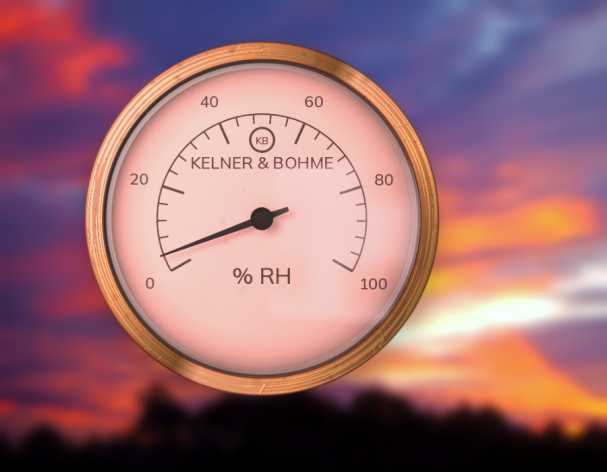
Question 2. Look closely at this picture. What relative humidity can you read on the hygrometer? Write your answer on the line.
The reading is 4 %
